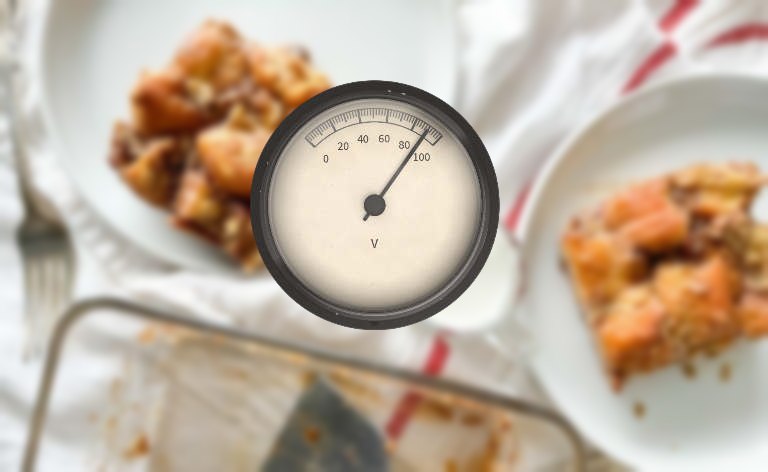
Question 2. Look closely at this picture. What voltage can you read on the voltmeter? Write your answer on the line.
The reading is 90 V
